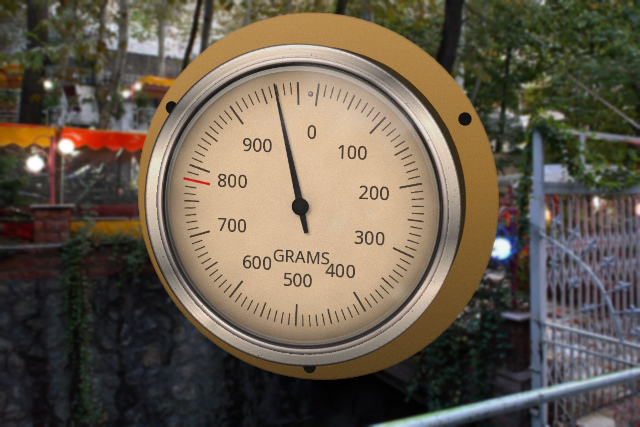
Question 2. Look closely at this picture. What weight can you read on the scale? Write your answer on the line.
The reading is 970 g
